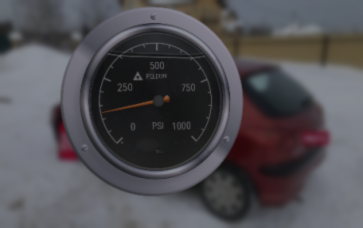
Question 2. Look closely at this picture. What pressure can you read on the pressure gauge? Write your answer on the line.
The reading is 125 psi
